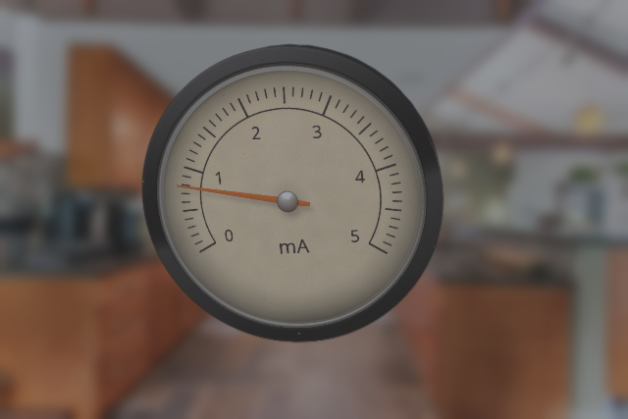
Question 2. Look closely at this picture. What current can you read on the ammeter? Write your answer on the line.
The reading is 0.8 mA
